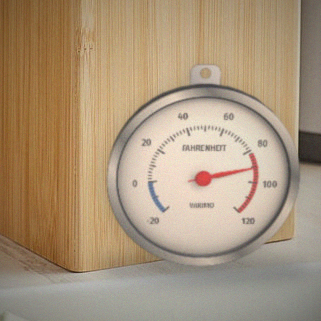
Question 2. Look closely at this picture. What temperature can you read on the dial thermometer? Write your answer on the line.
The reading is 90 °F
